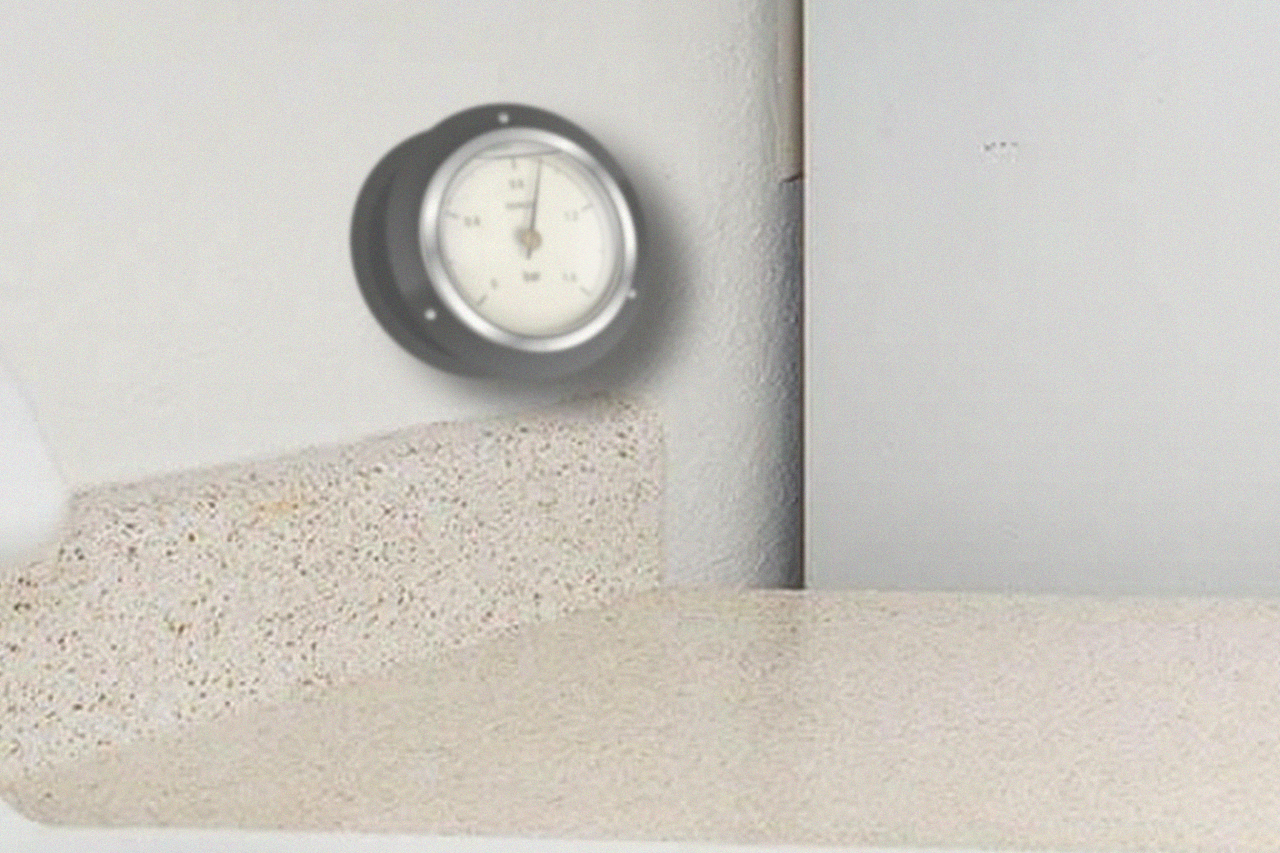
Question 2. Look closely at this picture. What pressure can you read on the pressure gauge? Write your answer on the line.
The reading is 0.9 bar
